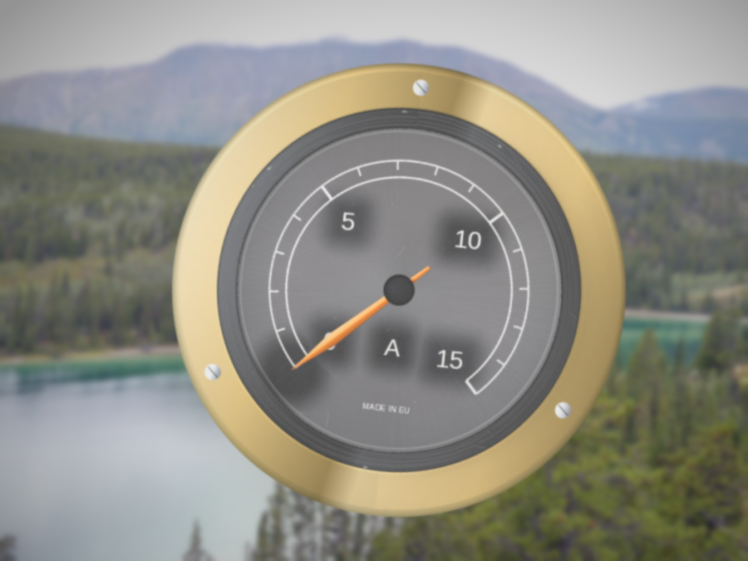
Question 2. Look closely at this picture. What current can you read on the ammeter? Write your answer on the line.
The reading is 0 A
